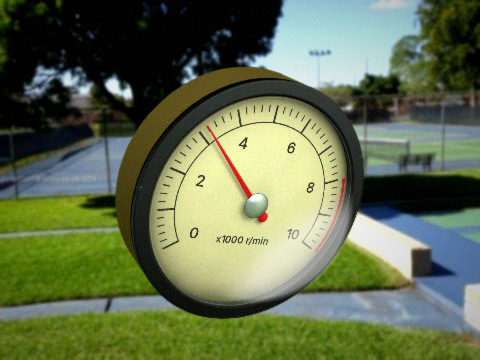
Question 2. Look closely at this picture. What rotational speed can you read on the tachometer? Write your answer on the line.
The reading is 3200 rpm
